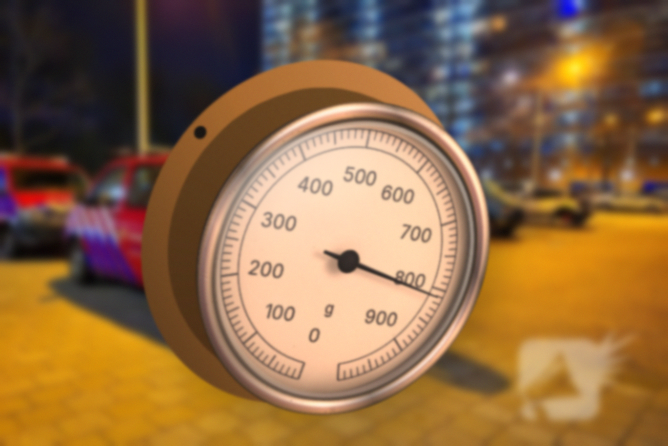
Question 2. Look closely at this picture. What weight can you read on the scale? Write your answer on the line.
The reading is 810 g
